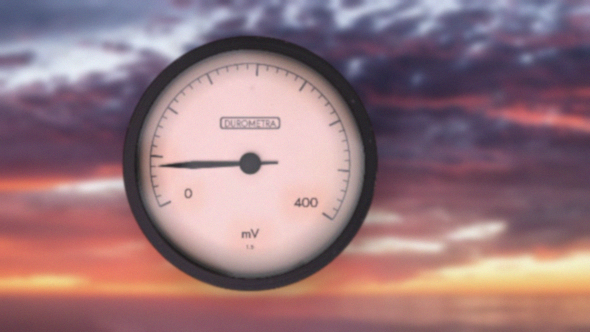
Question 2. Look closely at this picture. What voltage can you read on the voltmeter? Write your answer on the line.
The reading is 40 mV
